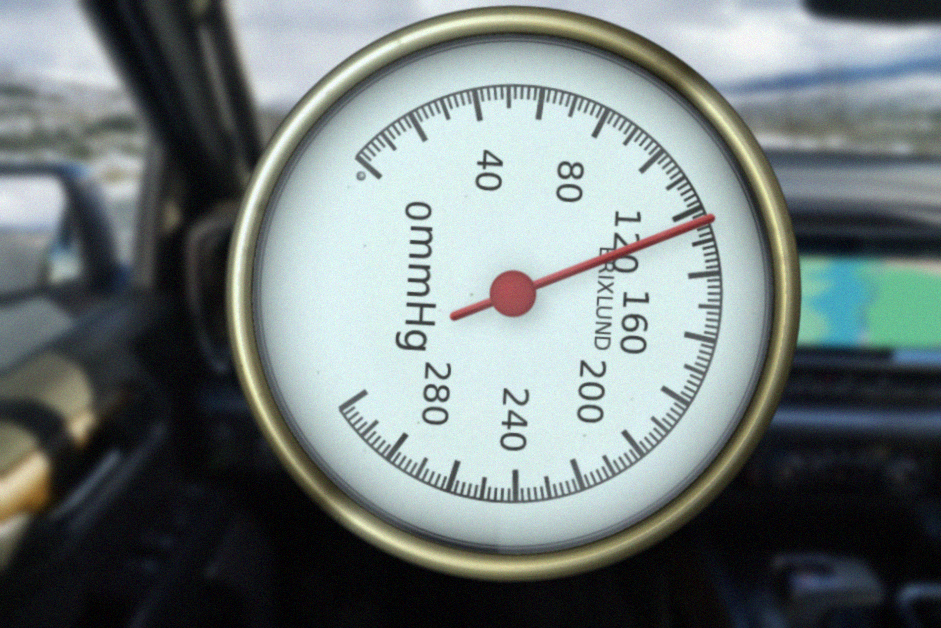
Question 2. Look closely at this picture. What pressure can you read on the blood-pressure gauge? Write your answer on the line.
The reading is 124 mmHg
